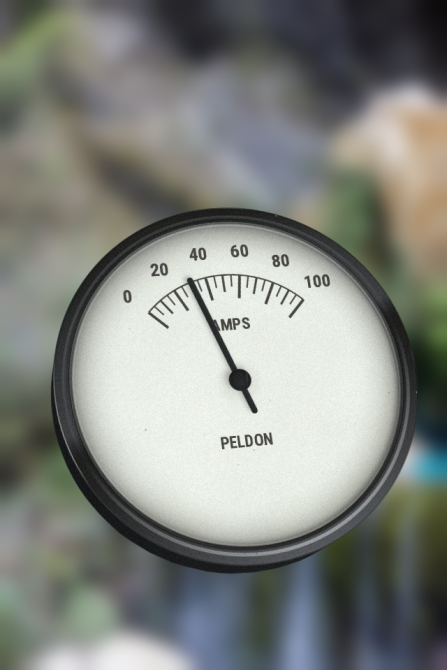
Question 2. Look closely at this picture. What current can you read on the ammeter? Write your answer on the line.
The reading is 30 A
